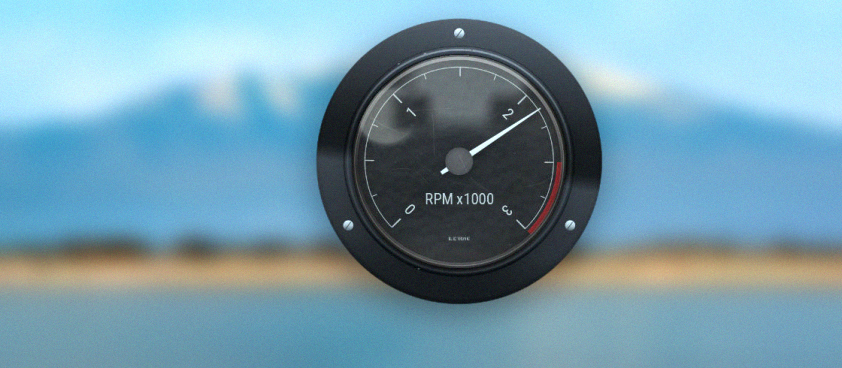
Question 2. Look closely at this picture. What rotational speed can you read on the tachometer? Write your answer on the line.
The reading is 2125 rpm
